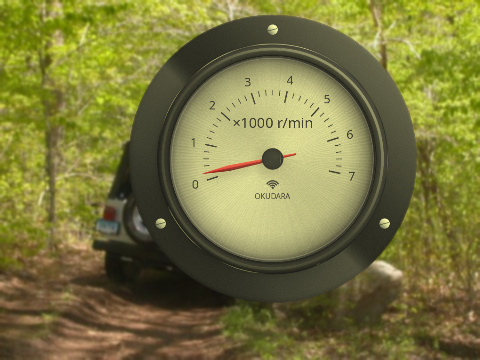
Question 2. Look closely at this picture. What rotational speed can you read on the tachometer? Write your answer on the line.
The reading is 200 rpm
